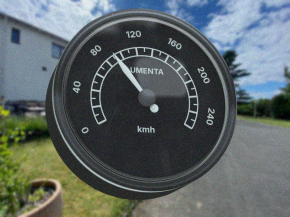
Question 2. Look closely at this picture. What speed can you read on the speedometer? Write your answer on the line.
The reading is 90 km/h
